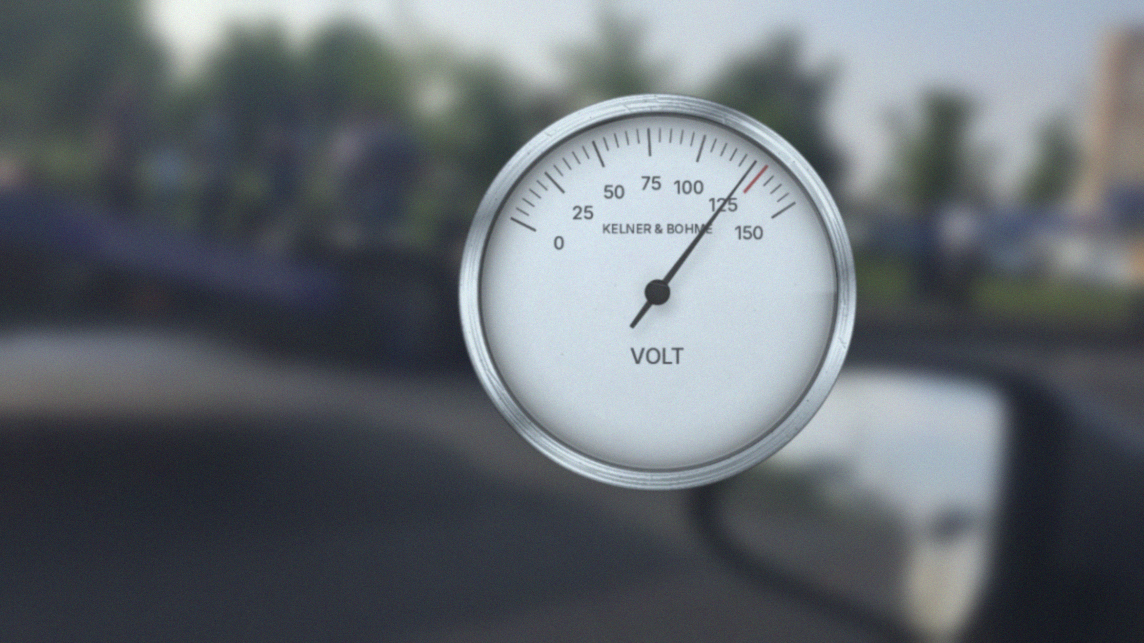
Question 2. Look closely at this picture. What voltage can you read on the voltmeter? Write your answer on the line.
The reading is 125 V
